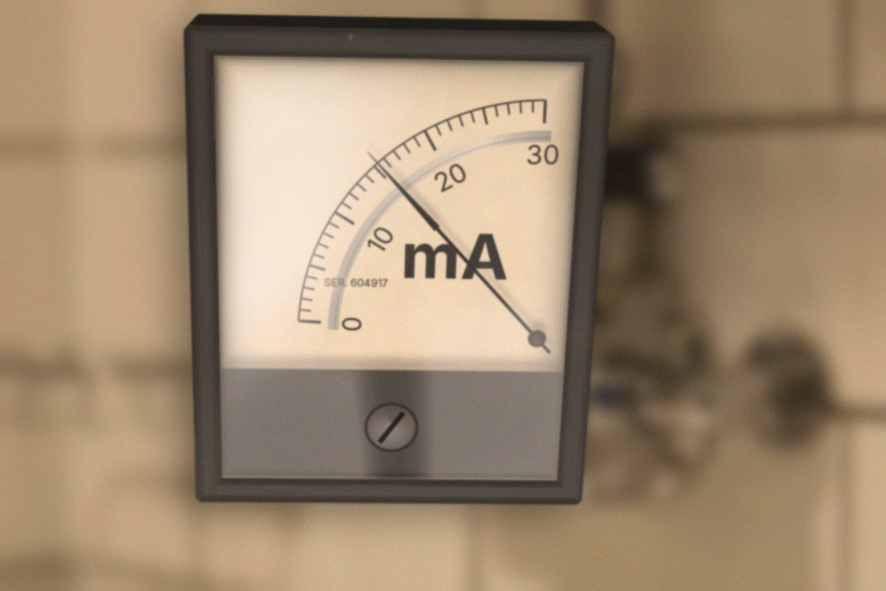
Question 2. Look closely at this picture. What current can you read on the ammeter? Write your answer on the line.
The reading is 15.5 mA
